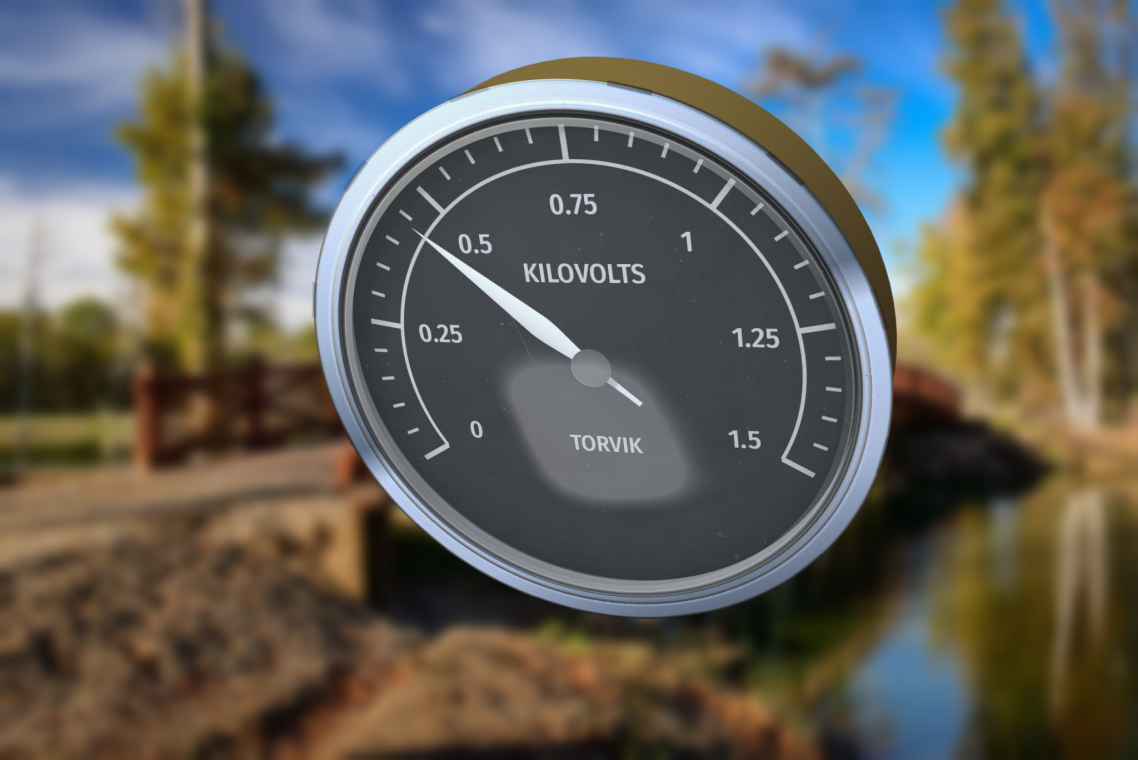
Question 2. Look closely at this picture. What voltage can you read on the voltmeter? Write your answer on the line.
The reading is 0.45 kV
